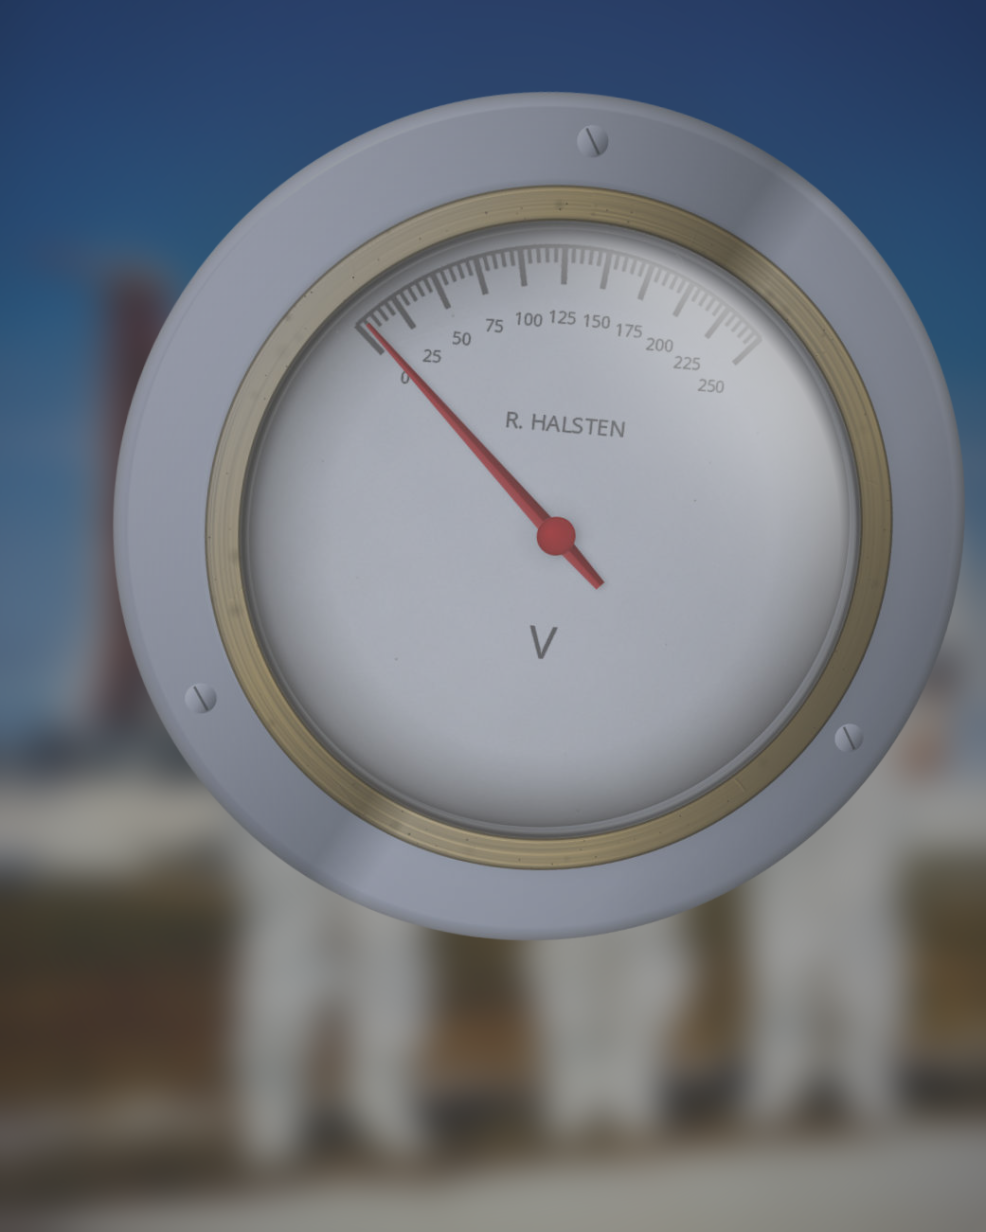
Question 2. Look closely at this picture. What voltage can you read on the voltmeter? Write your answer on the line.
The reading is 5 V
